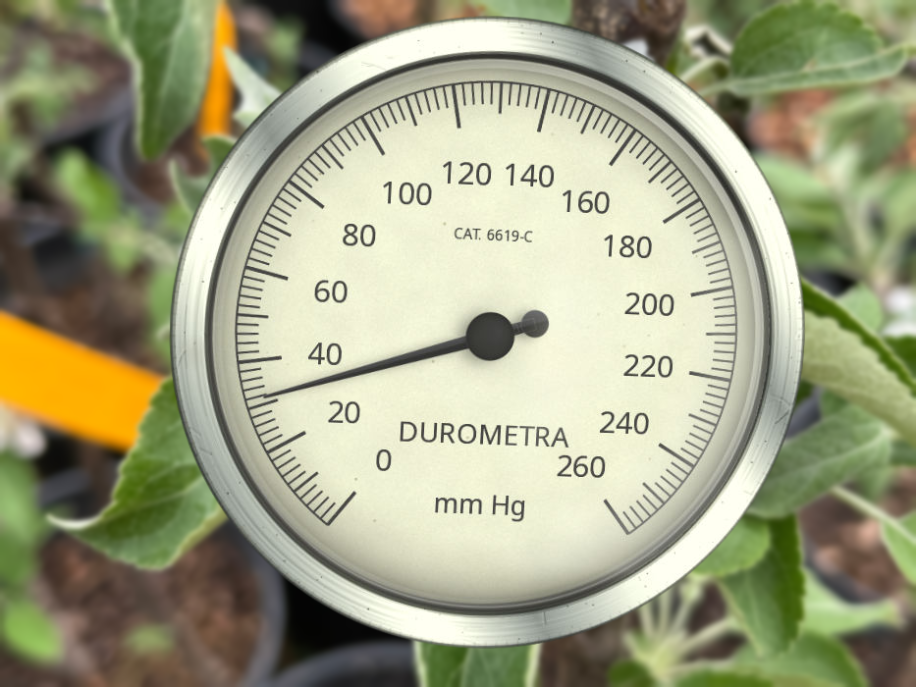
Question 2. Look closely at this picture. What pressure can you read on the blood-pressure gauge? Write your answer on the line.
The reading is 32 mmHg
